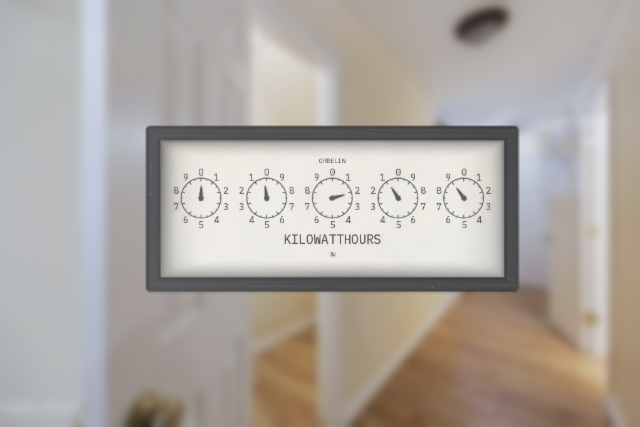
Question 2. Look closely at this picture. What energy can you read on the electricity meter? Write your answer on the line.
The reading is 209 kWh
